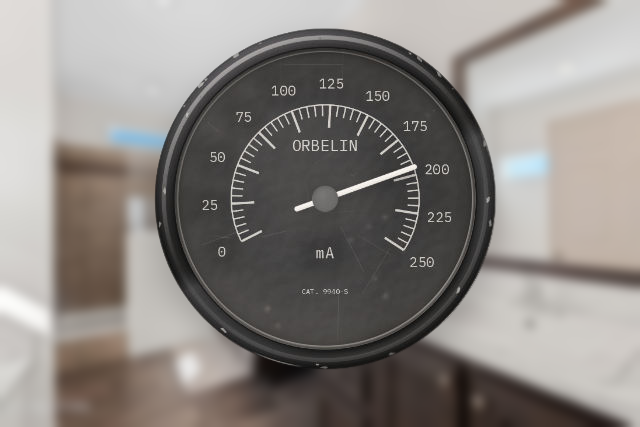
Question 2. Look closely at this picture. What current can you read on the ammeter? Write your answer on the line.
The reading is 195 mA
